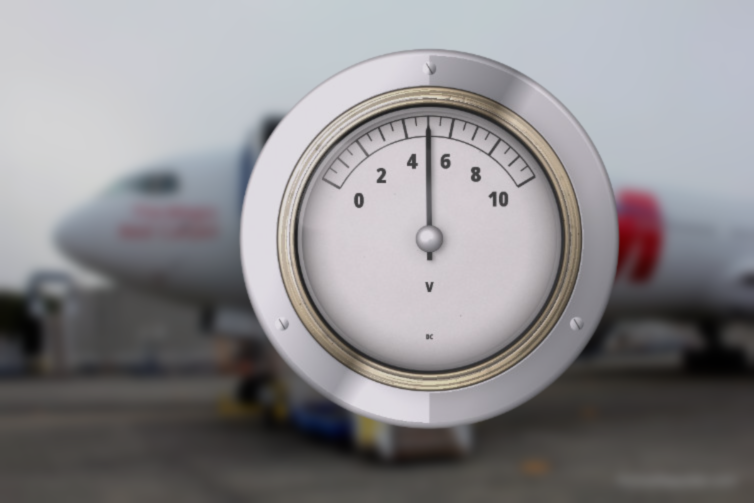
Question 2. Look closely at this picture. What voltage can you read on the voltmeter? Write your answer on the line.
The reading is 5 V
